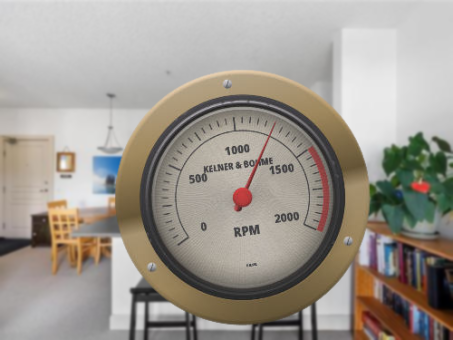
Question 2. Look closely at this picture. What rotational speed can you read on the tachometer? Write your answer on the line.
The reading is 1250 rpm
